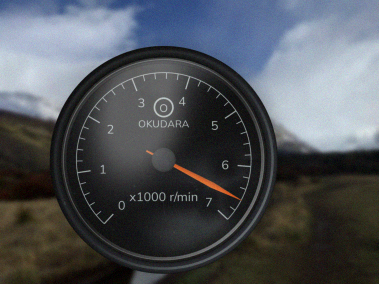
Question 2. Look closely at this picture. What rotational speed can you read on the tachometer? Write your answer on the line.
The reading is 6600 rpm
